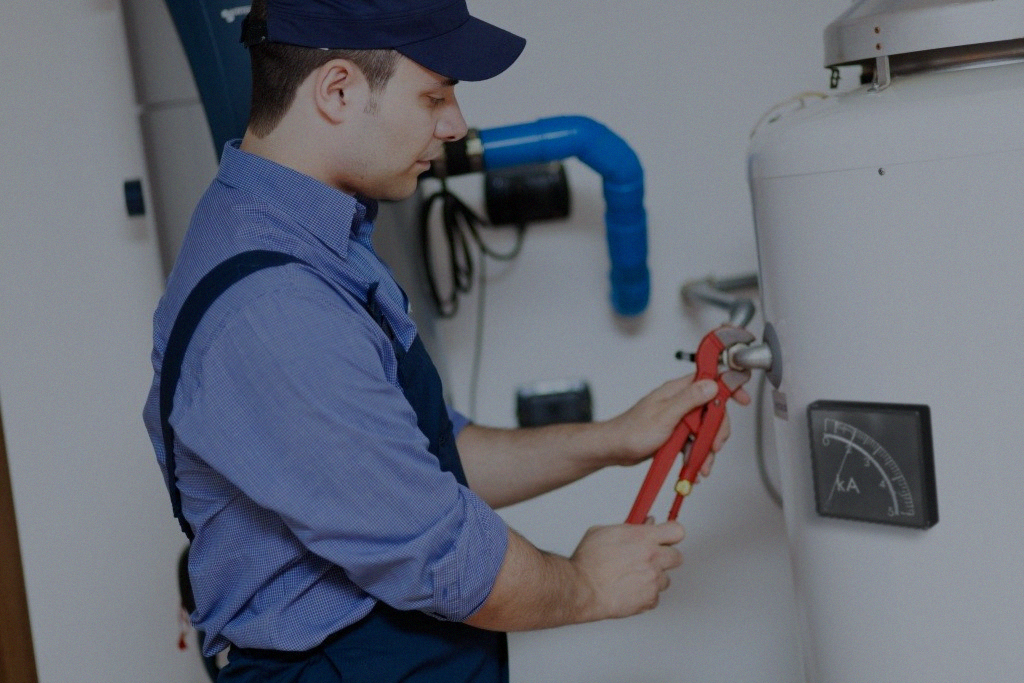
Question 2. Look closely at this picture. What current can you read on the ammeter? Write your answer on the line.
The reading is 2 kA
